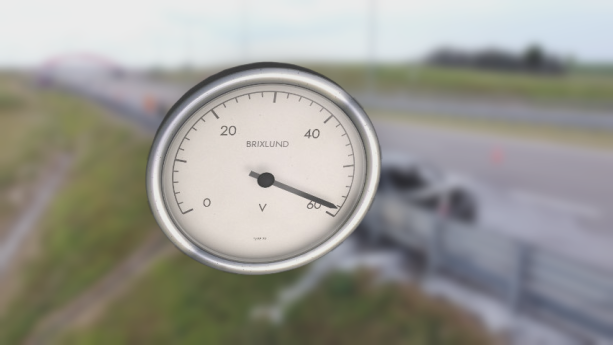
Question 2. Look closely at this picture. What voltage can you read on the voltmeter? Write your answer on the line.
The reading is 58 V
